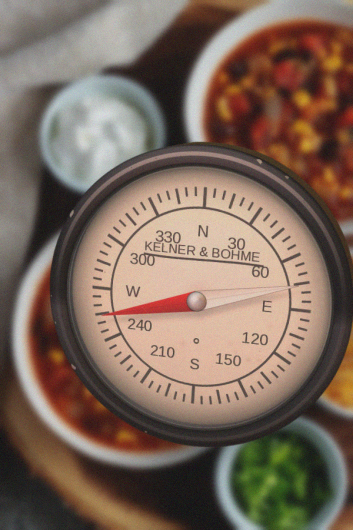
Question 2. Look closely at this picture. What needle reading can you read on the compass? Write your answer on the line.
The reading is 255 °
